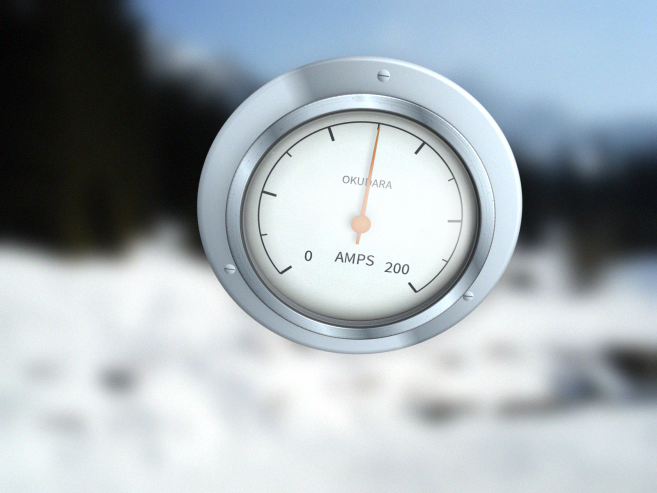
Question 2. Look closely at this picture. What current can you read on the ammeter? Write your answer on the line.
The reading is 100 A
